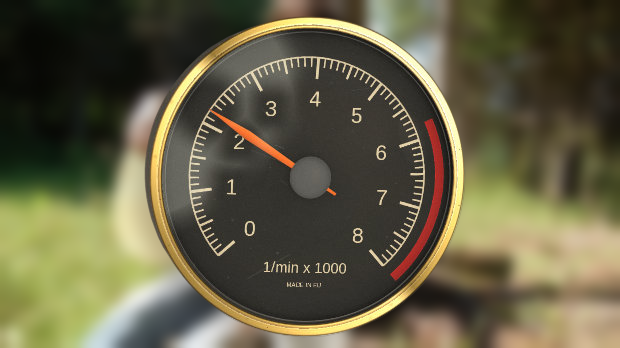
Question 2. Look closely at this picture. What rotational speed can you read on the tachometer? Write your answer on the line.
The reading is 2200 rpm
